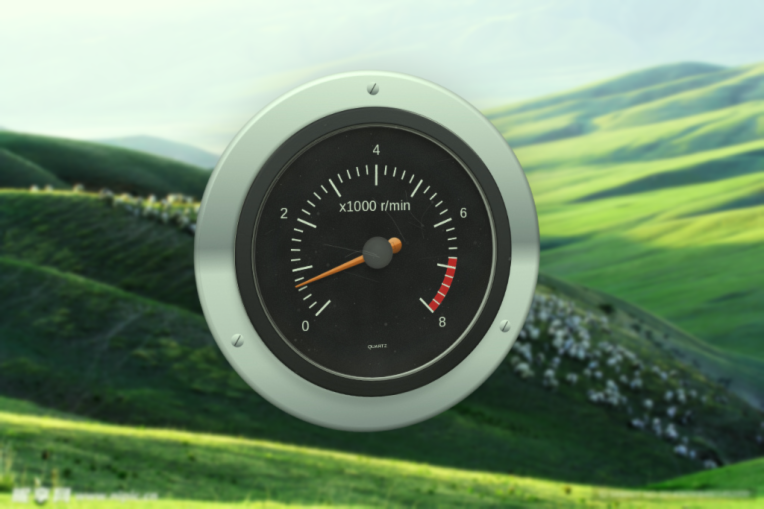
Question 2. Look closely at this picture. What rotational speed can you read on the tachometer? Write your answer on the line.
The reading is 700 rpm
